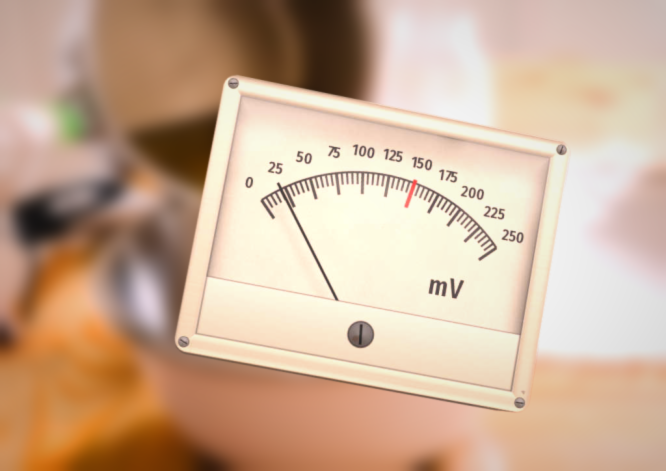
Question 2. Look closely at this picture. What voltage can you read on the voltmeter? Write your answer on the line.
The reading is 20 mV
